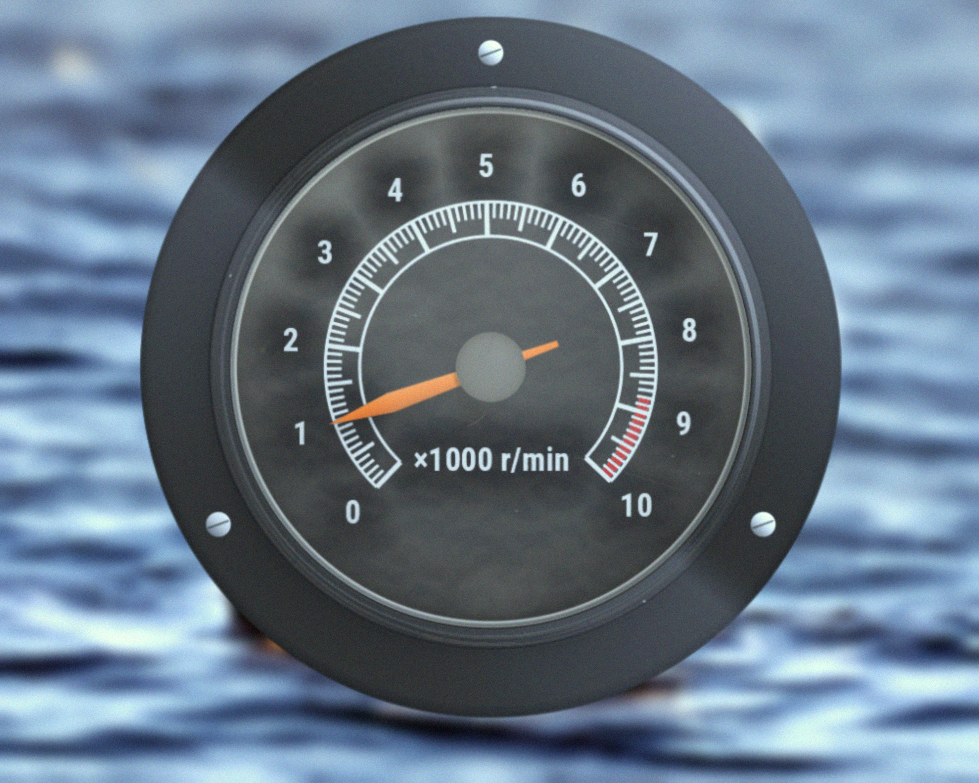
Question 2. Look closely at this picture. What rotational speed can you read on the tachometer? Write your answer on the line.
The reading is 1000 rpm
